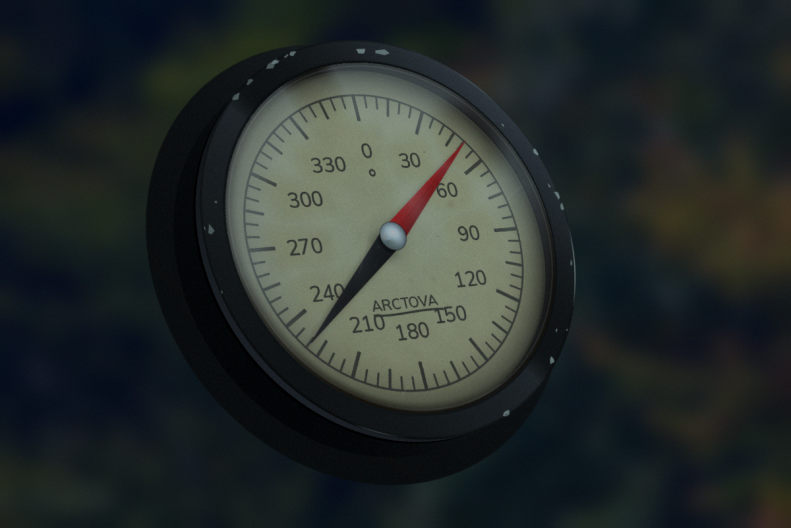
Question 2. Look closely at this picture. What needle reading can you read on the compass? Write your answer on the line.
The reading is 50 °
